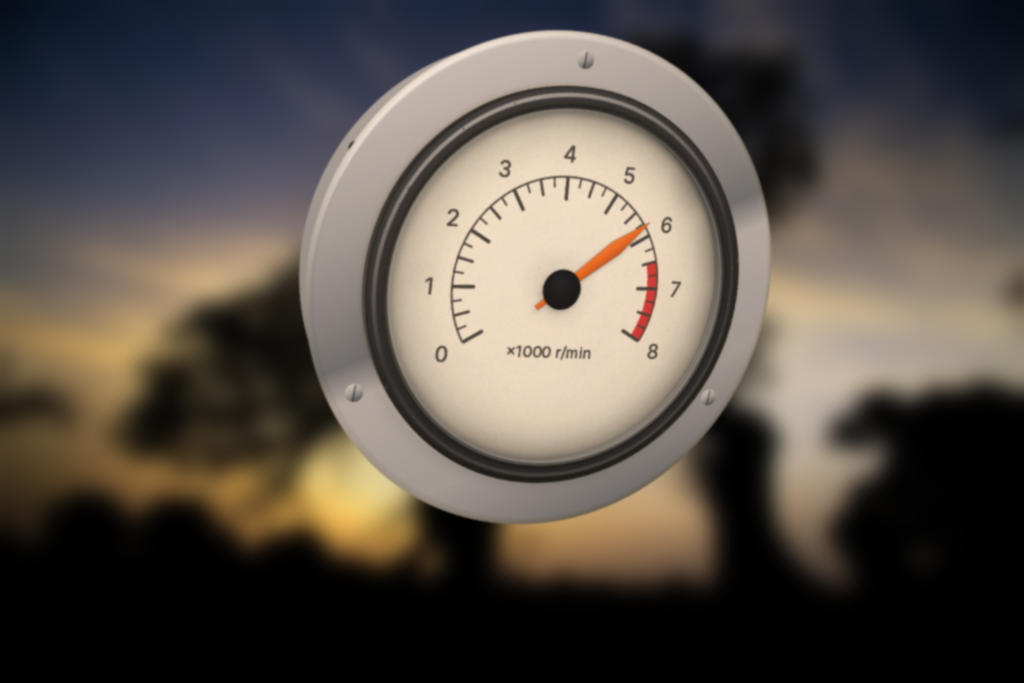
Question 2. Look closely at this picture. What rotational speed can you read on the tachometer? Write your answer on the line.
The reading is 5750 rpm
